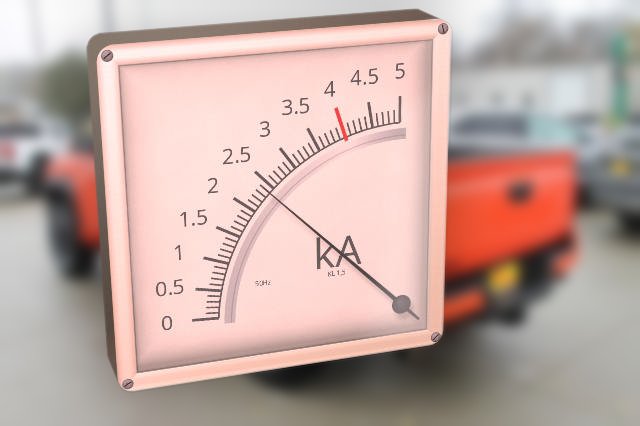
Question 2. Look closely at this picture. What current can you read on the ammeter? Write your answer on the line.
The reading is 2.4 kA
